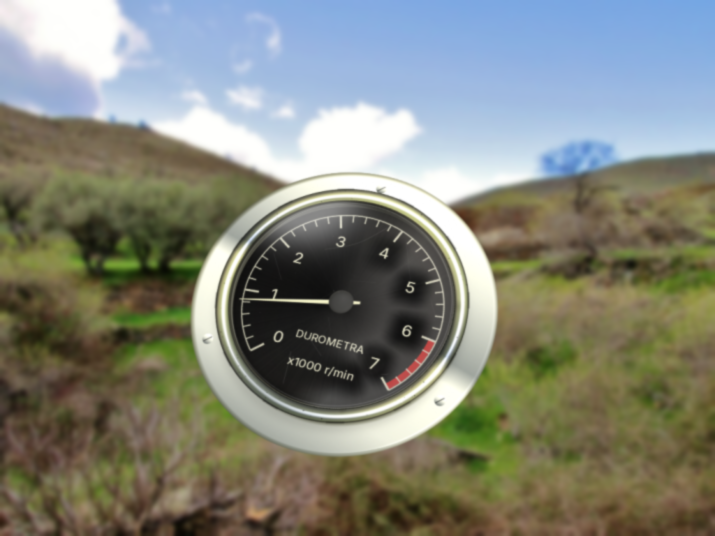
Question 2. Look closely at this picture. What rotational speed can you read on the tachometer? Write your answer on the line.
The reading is 800 rpm
